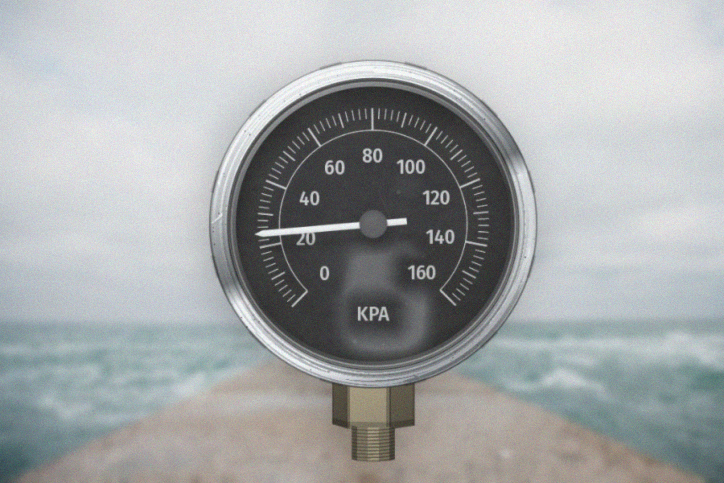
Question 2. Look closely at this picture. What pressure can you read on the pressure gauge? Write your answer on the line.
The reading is 24 kPa
